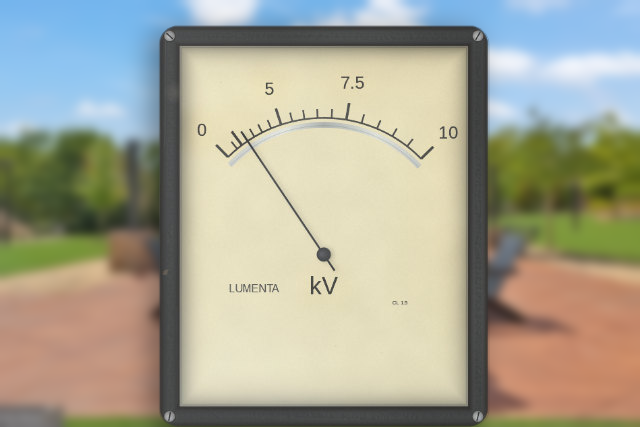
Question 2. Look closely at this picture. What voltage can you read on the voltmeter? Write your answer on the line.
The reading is 3 kV
